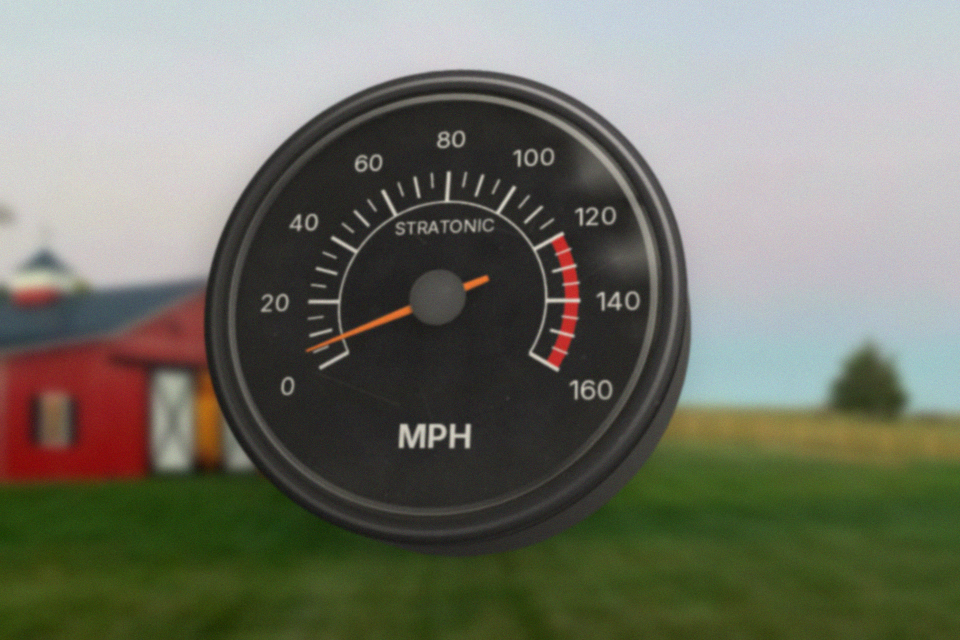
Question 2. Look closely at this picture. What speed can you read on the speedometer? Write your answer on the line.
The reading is 5 mph
